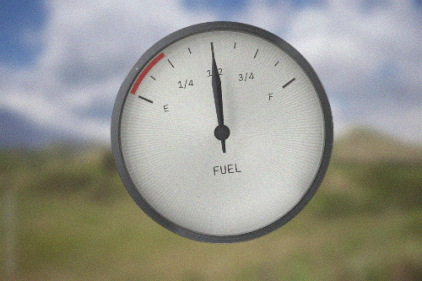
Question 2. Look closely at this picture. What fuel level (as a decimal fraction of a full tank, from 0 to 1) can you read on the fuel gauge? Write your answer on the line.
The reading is 0.5
